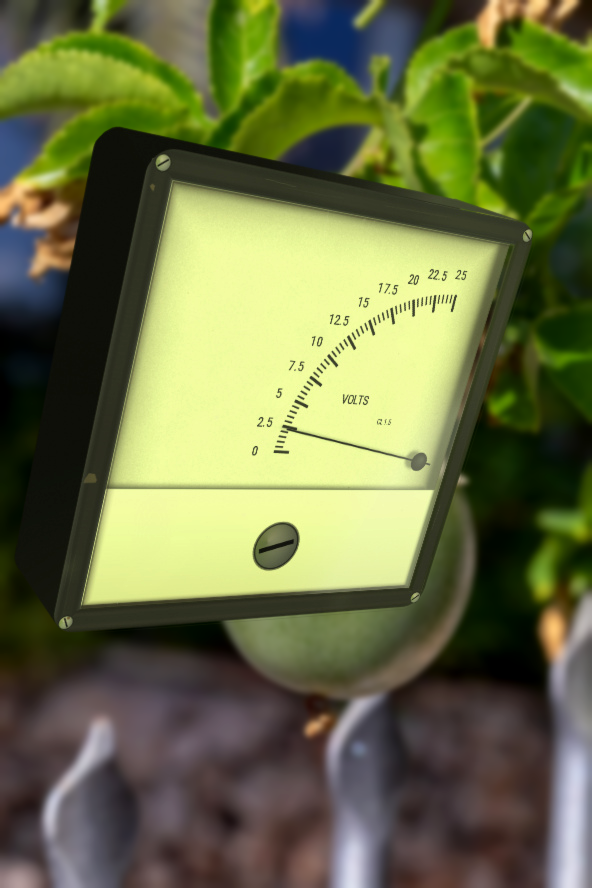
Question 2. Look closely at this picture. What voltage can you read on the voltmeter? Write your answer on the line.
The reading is 2.5 V
